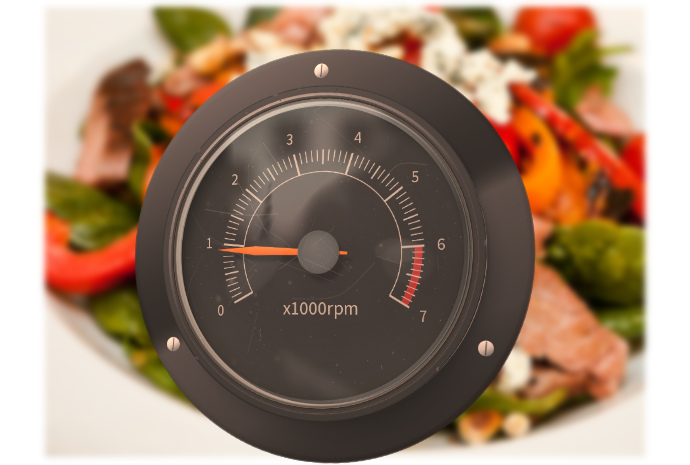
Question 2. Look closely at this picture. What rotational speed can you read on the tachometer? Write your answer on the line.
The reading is 900 rpm
